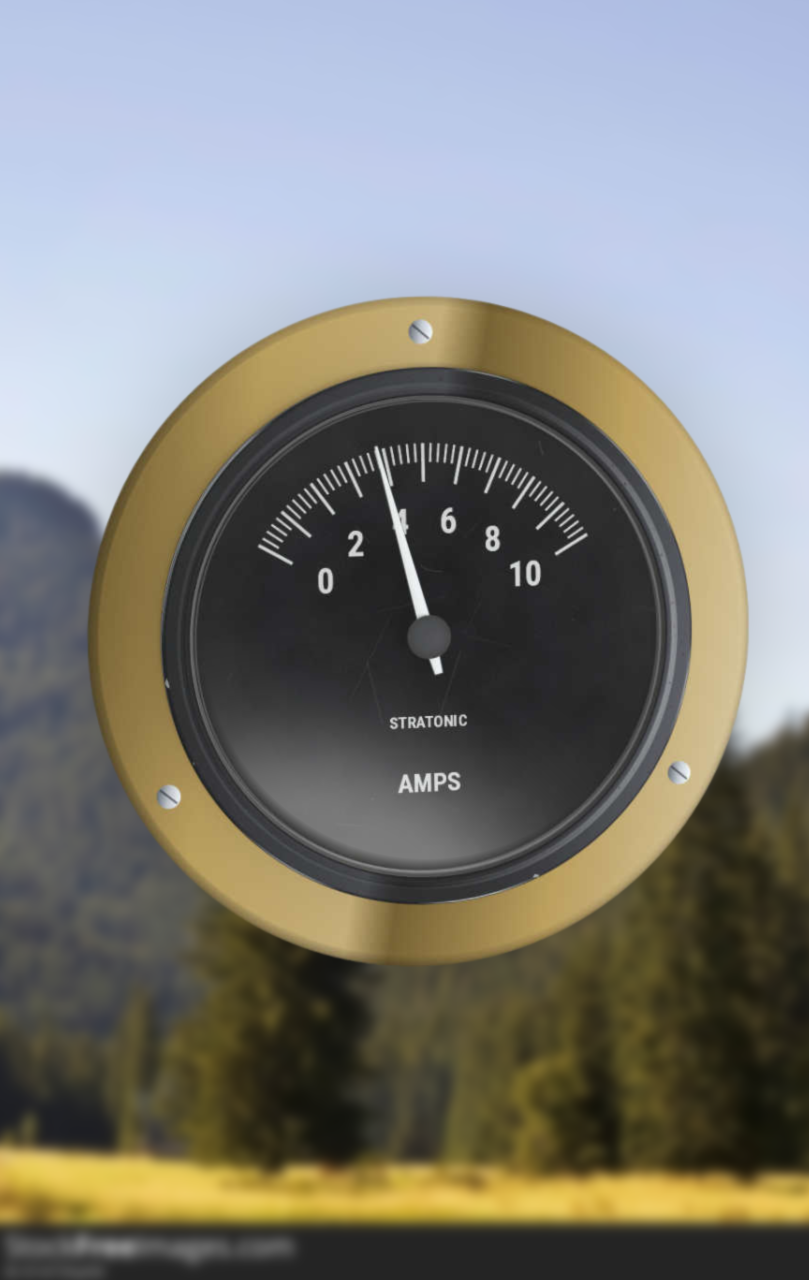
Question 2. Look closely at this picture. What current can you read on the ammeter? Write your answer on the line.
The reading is 3.8 A
